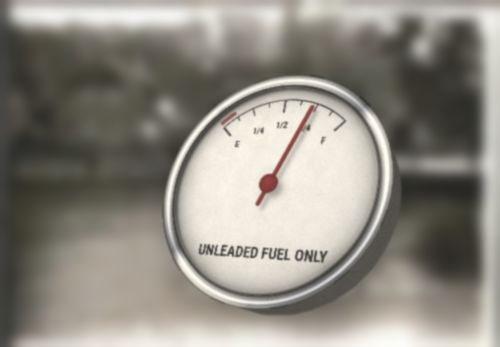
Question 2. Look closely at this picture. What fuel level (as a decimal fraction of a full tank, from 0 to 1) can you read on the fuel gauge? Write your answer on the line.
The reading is 0.75
